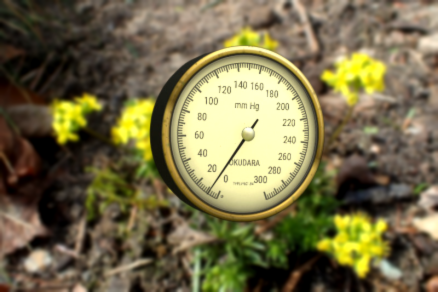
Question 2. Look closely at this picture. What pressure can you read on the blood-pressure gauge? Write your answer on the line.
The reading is 10 mmHg
